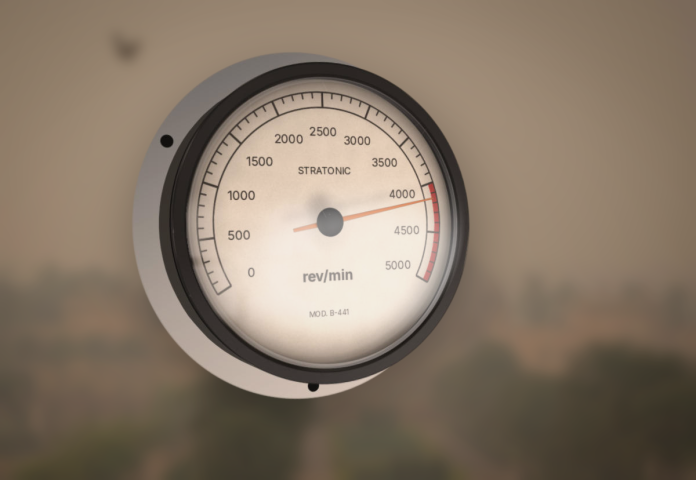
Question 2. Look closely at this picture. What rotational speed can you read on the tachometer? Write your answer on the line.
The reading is 4150 rpm
